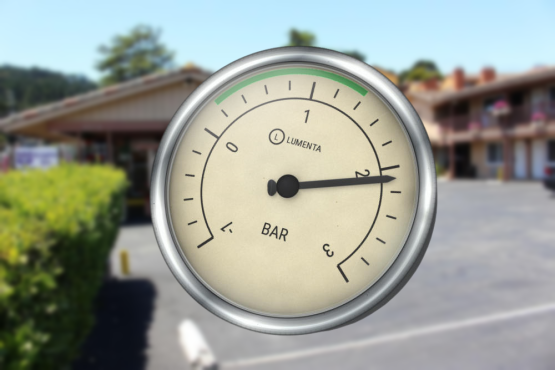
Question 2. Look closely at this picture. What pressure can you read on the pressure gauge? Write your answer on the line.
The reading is 2.1 bar
